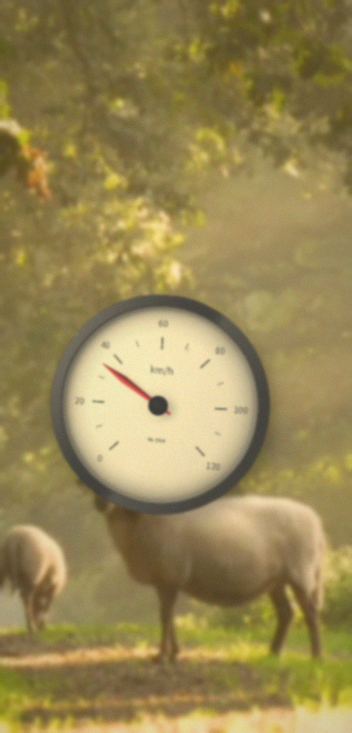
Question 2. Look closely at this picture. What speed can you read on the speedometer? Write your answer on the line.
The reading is 35 km/h
